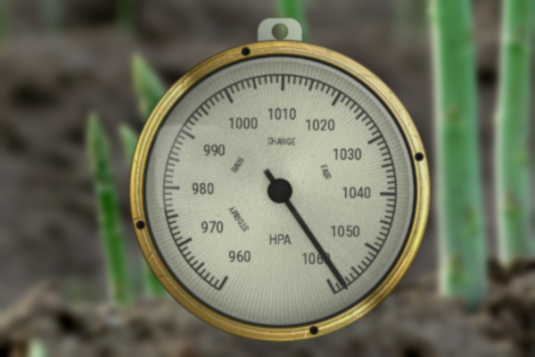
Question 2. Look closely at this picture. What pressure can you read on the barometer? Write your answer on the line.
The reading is 1058 hPa
